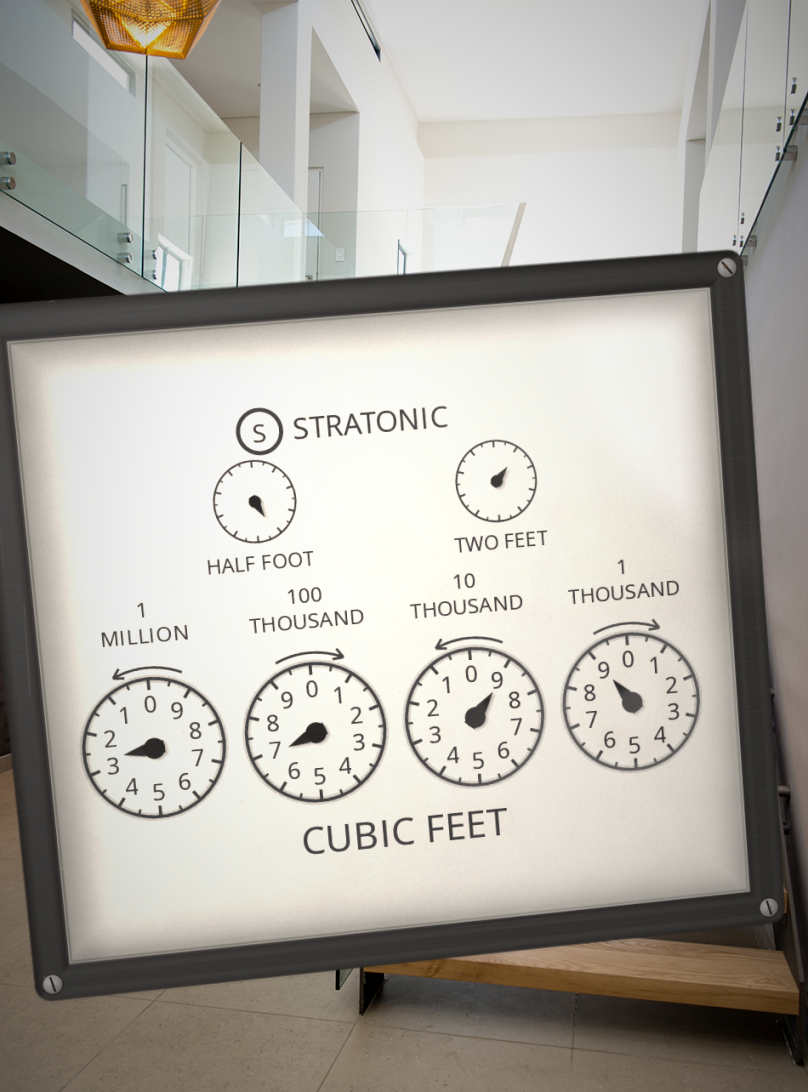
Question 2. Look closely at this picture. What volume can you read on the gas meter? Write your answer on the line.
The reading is 268900 ft³
